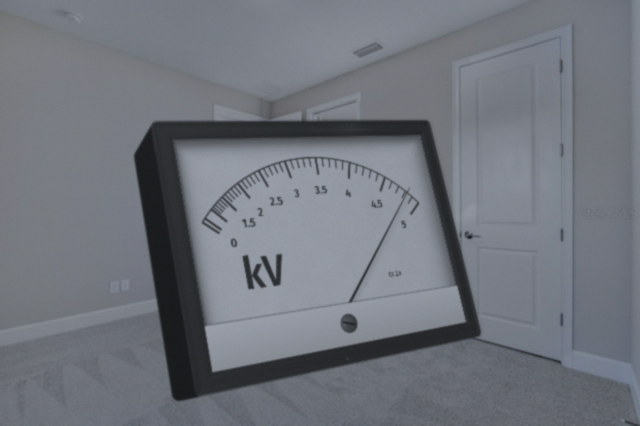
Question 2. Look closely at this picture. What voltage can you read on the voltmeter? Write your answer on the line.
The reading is 4.8 kV
